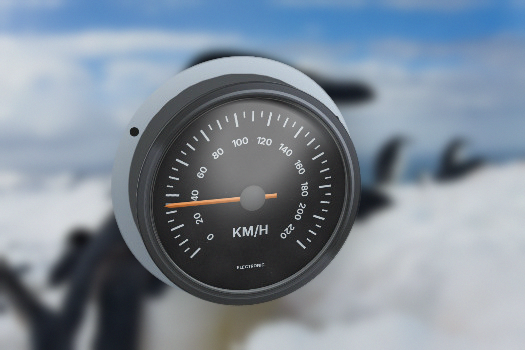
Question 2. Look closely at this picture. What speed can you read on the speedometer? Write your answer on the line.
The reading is 35 km/h
